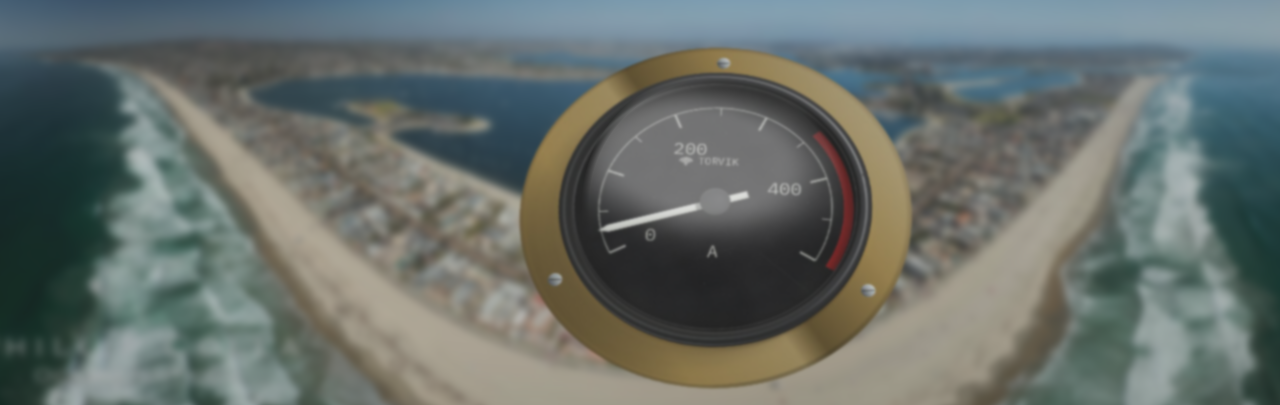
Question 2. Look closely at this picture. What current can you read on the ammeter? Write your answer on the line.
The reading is 25 A
